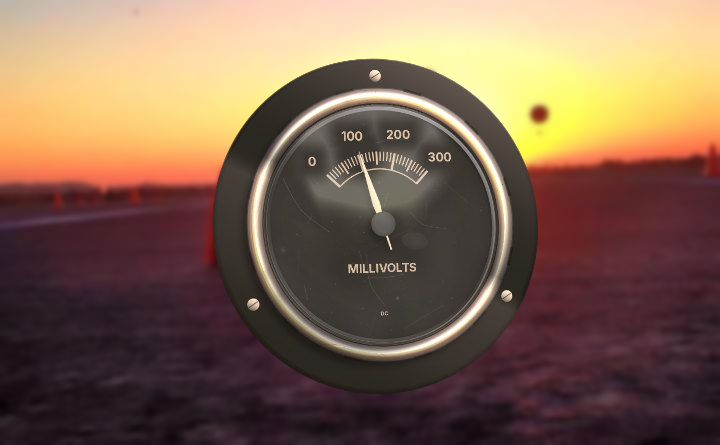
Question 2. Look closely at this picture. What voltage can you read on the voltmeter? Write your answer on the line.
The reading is 100 mV
